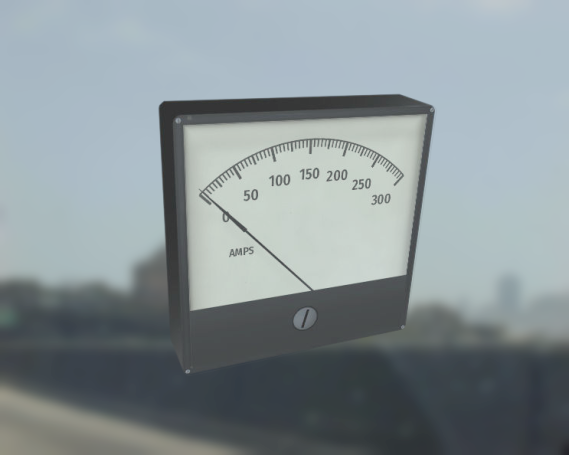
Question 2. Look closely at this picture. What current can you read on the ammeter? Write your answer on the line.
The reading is 5 A
